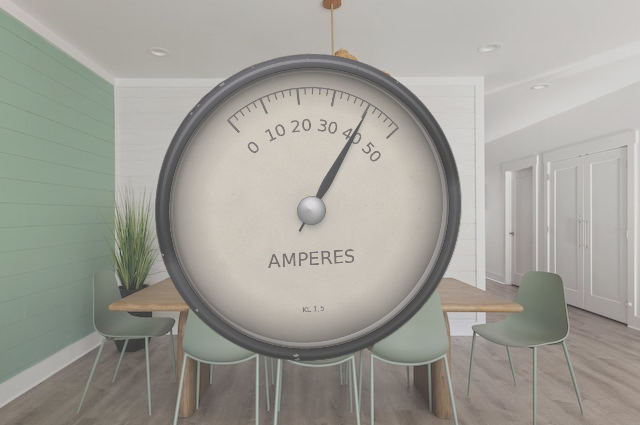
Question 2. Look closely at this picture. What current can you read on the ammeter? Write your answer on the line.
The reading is 40 A
